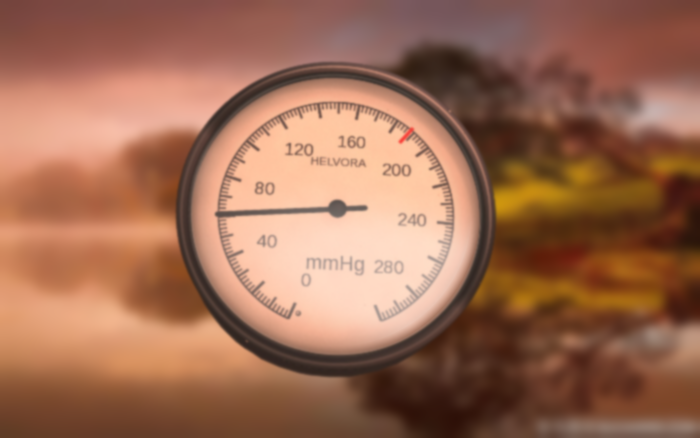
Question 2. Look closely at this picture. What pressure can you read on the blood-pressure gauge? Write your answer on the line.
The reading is 60 mmHg
